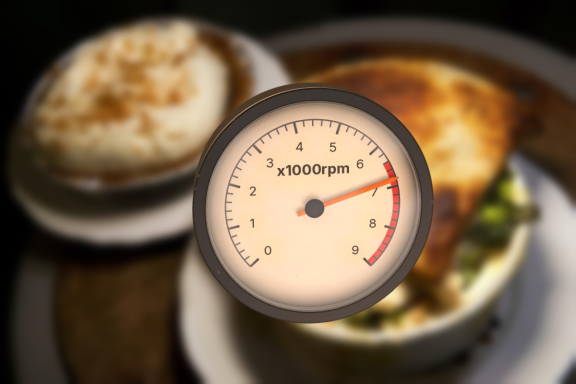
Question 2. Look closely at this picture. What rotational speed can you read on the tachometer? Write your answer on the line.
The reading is 6800 rpm
